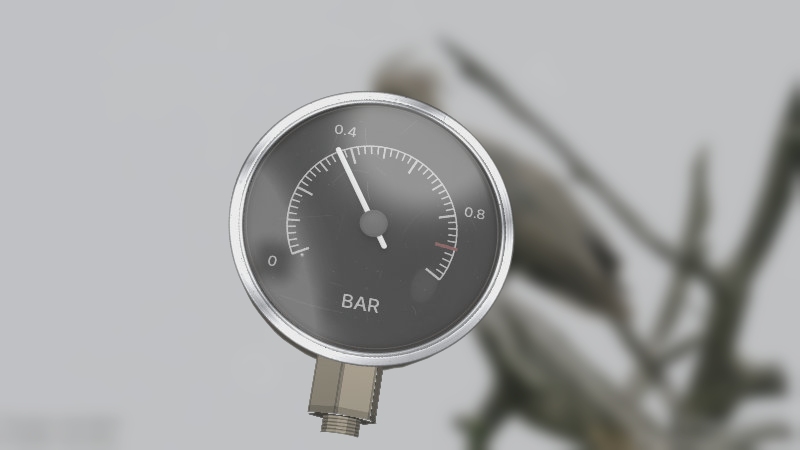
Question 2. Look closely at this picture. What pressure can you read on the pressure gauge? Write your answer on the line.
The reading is 0.36 bar
